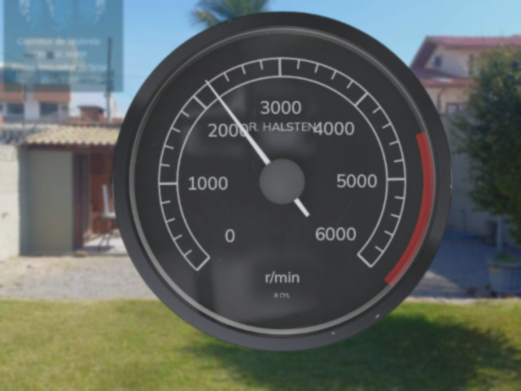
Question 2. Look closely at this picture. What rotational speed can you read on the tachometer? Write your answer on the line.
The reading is 2200 rpm
